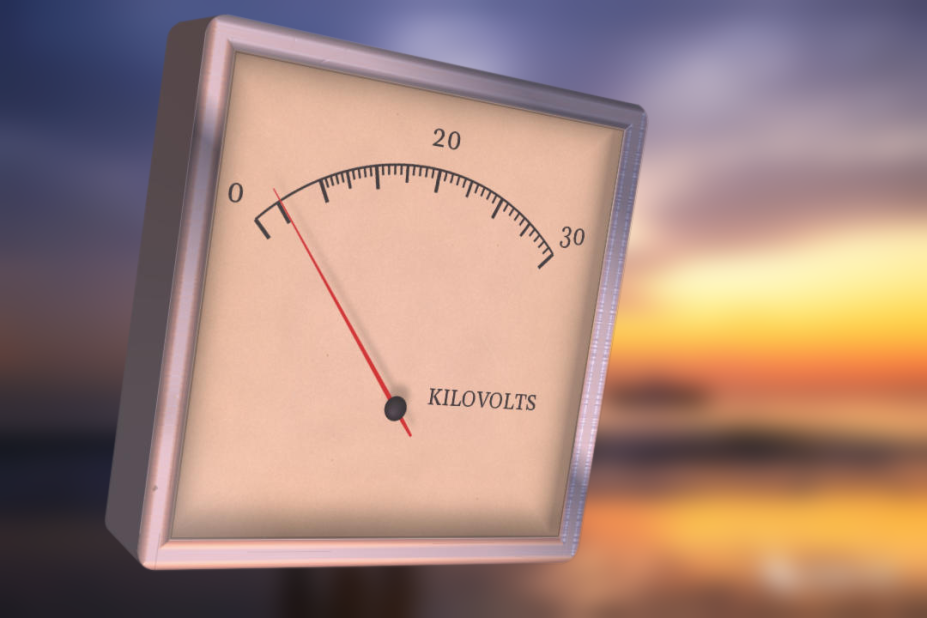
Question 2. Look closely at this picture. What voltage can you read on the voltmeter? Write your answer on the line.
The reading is 5 kV
